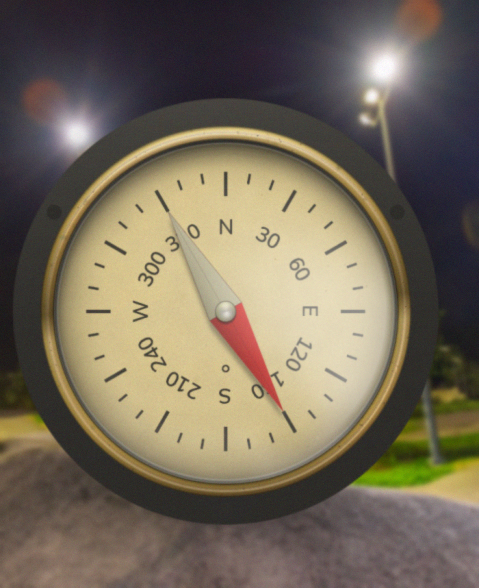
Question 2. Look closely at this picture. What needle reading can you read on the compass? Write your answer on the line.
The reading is 150 °
